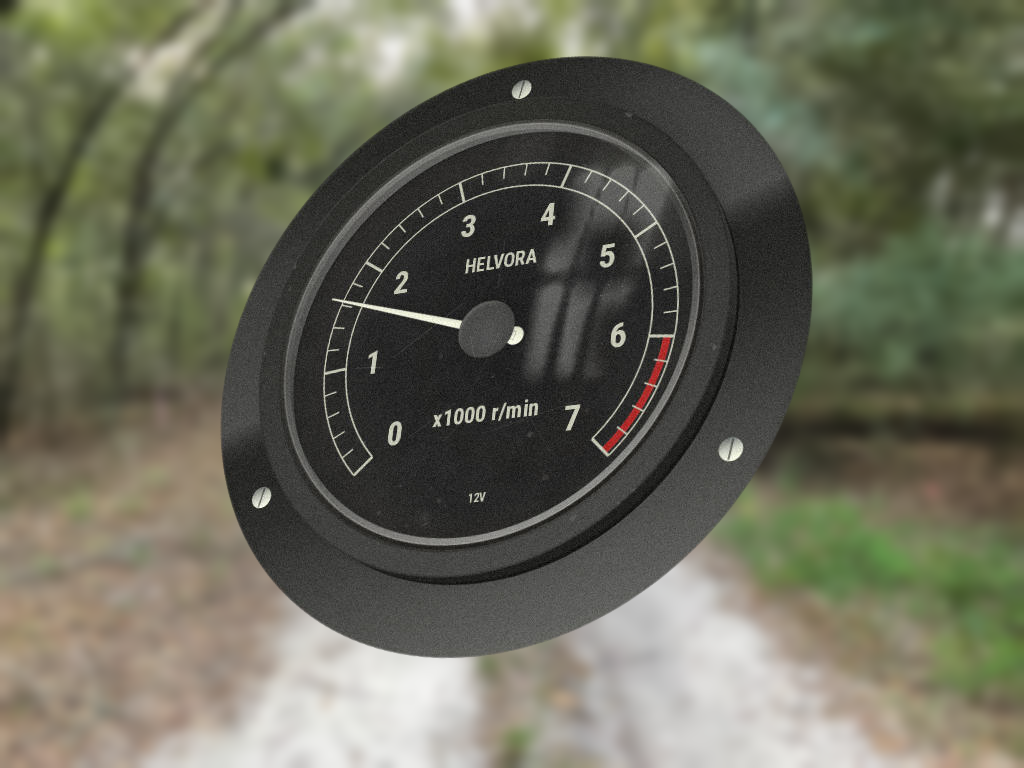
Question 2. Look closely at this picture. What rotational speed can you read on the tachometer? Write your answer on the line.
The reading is 1600 rpm
